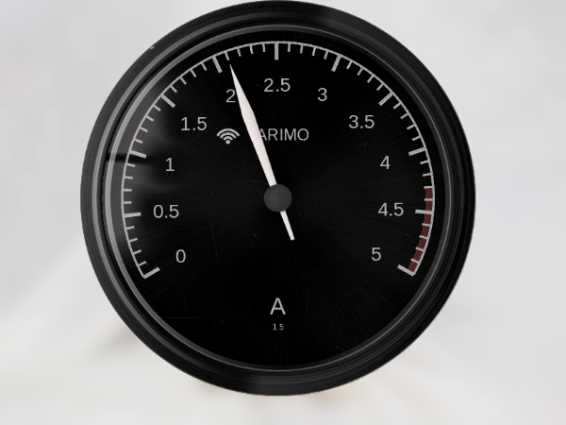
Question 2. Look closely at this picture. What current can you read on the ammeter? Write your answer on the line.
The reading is 2.1 A
